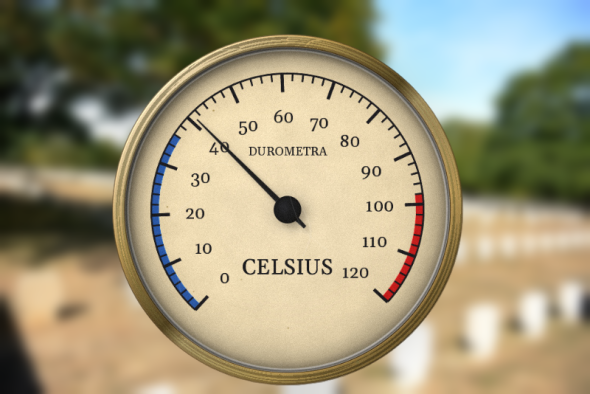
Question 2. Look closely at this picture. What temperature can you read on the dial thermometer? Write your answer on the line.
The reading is 41 °C
